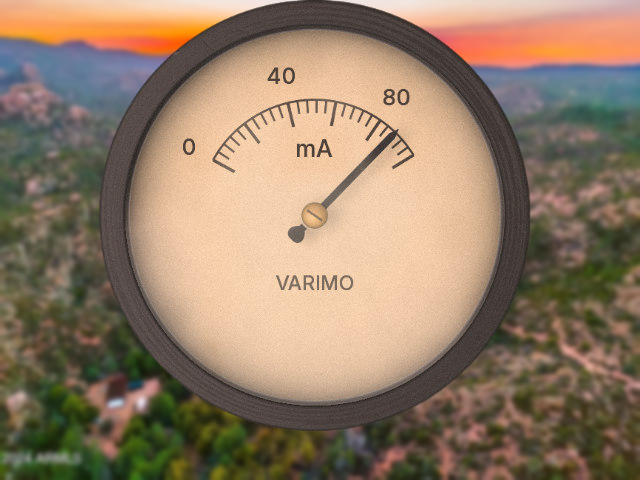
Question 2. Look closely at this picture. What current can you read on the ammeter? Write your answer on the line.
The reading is 88 mA
